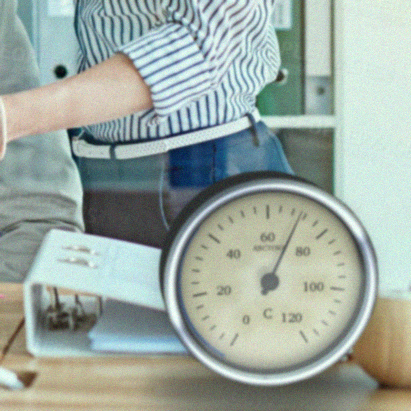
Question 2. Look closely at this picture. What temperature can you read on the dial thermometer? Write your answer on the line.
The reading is 70 °C
